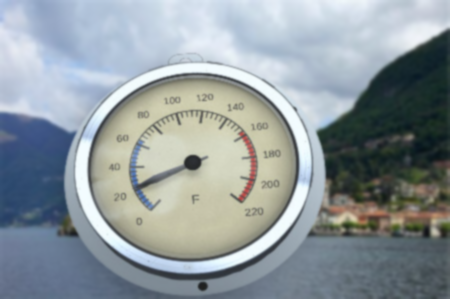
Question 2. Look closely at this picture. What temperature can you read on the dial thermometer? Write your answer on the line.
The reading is 20 °F
